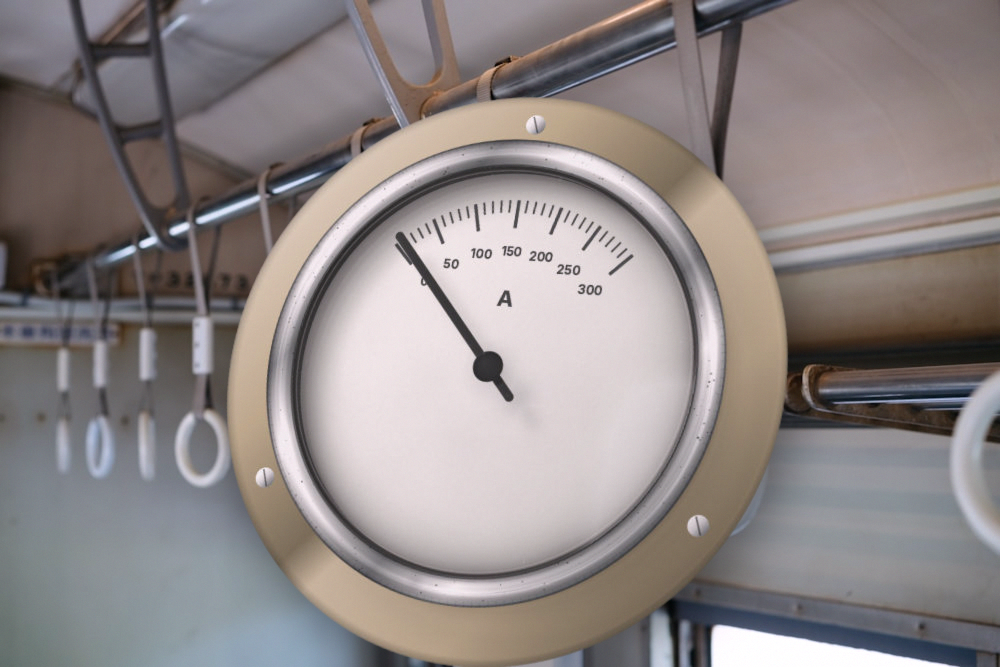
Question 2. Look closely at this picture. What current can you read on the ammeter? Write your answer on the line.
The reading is 10 A
